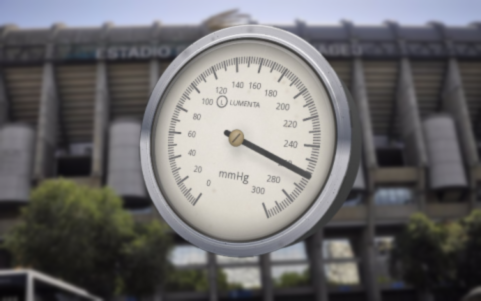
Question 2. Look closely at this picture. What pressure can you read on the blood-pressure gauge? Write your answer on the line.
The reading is 260 mmHg
